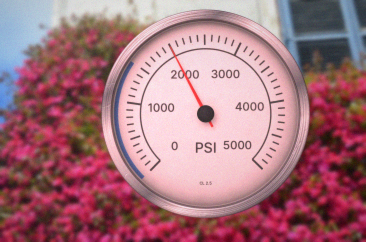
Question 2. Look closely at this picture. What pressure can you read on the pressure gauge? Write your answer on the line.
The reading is 2000 psi
